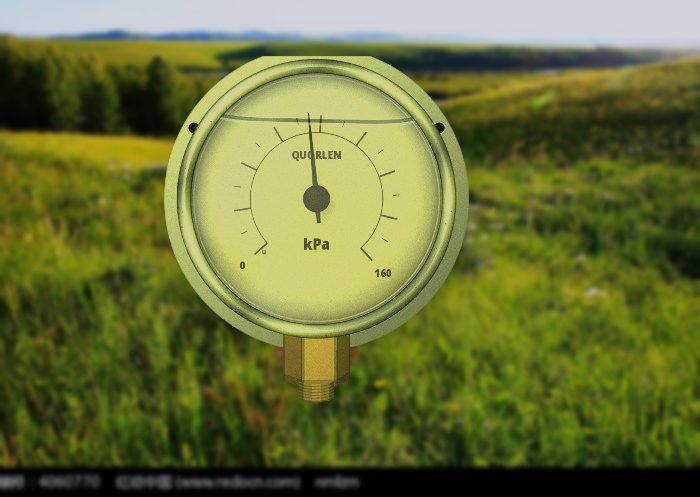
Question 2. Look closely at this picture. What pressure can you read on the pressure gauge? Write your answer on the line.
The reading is 75 kPa
